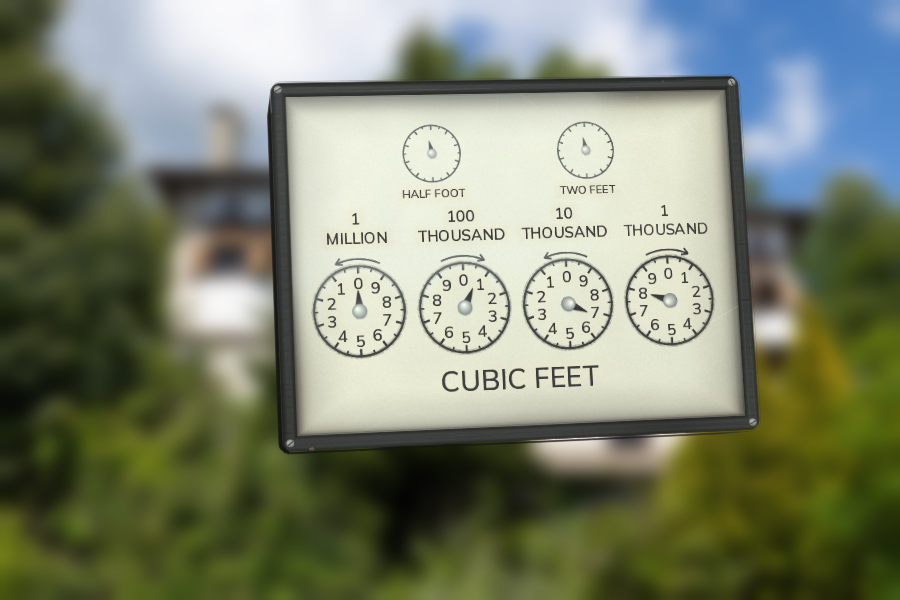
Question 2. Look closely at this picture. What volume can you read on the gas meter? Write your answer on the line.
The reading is 6800 ft³
